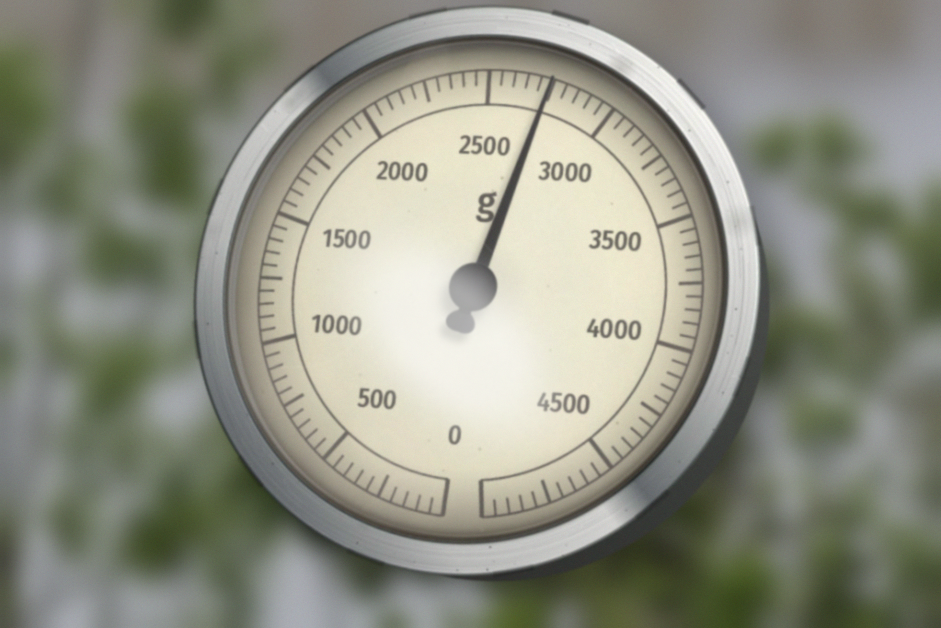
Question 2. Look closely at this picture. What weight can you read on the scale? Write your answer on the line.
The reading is 2750 g
